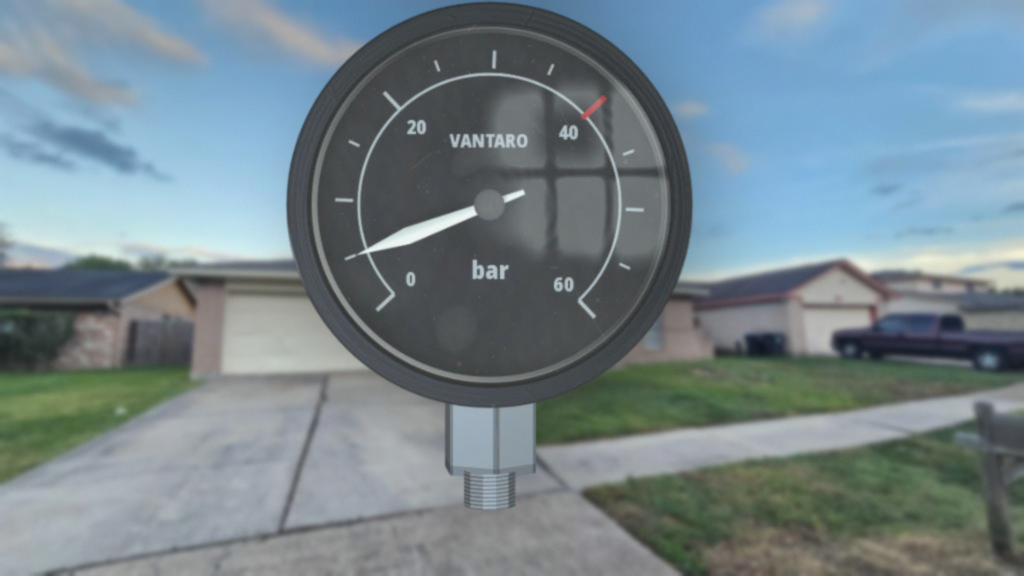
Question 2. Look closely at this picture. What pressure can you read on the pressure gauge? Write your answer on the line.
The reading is 5 bar
